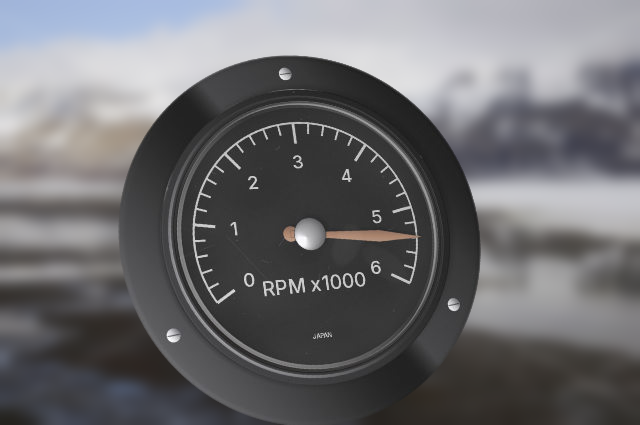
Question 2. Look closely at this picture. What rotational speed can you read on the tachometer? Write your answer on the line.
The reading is 5400 rpm
